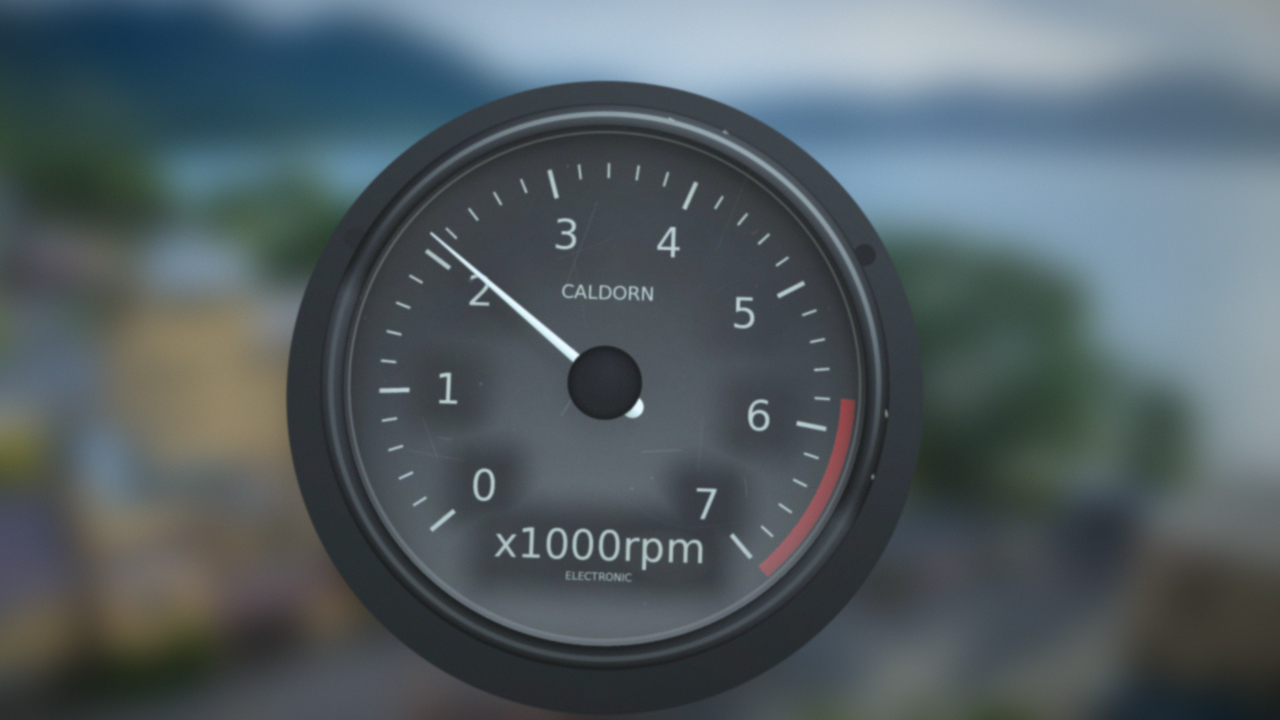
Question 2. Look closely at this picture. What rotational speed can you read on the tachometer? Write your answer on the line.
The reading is 2100 rpm
